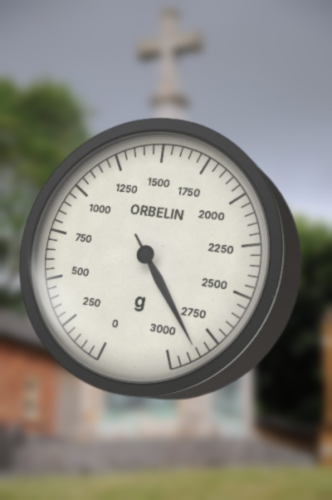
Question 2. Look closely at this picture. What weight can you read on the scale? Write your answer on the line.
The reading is 2850 g
